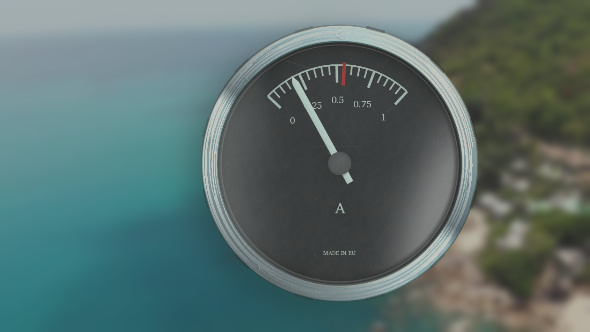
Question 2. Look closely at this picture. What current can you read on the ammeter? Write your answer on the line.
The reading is 0.2 A
